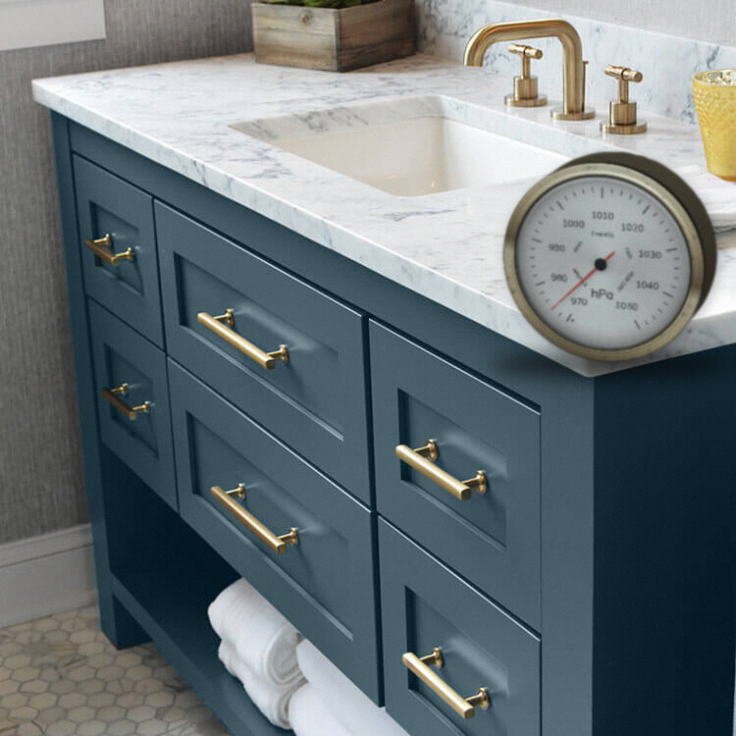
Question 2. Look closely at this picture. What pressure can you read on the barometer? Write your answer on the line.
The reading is 974 hPa
